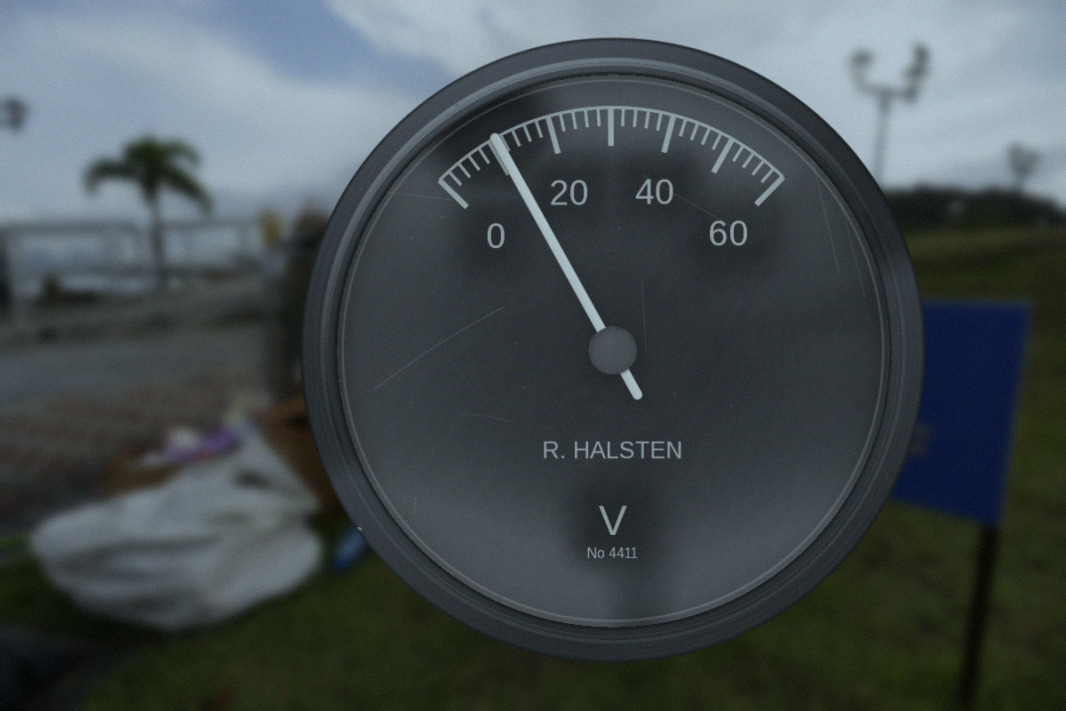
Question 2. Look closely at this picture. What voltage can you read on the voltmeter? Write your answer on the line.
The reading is 11 V
